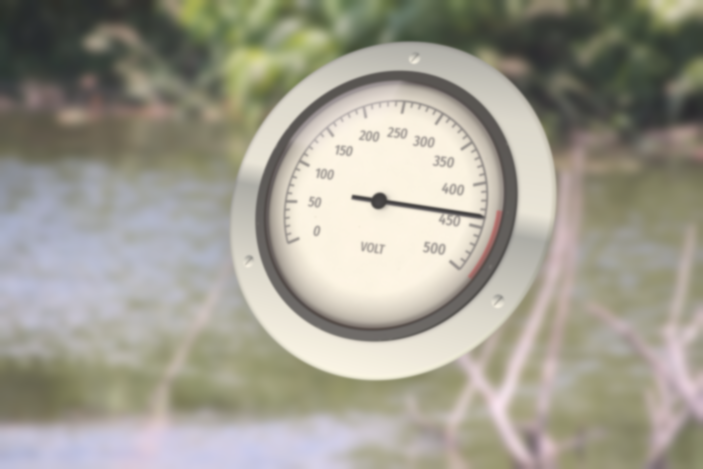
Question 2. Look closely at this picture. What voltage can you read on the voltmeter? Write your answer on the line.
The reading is 440 V
